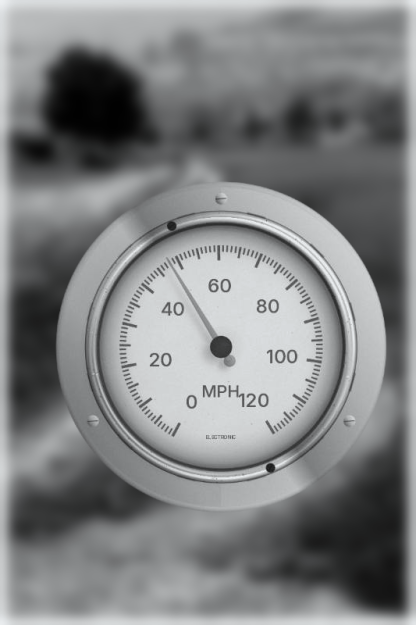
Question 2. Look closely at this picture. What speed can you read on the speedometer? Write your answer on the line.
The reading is 48 mph
